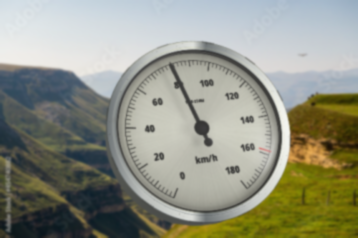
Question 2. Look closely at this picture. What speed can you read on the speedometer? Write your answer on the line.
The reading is 80 km/h
